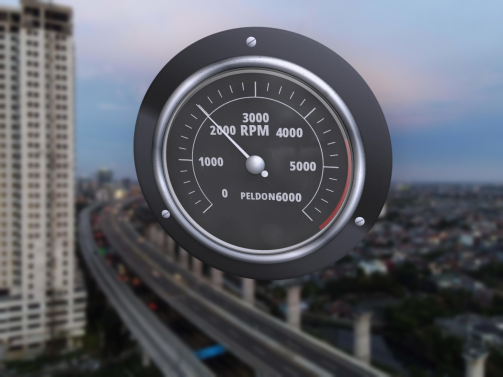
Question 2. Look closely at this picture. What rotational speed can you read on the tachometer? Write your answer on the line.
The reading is 2000 rpm
